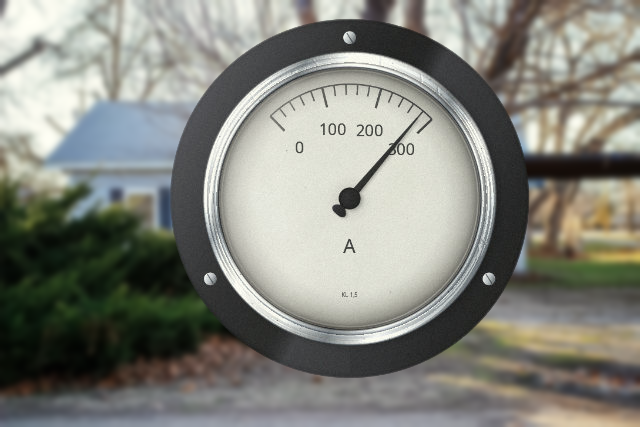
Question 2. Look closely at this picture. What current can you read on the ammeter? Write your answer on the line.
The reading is 280 A
